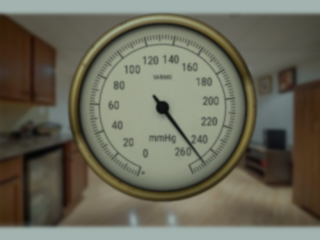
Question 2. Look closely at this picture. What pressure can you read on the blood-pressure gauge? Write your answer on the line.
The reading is 250 mmHg
